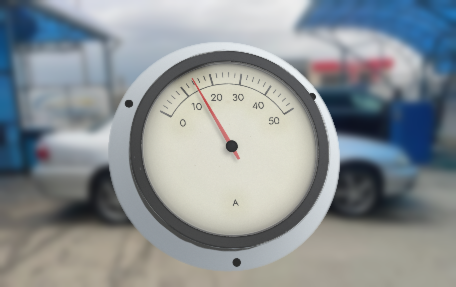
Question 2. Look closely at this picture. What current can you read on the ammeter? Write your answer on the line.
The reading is 14 A
